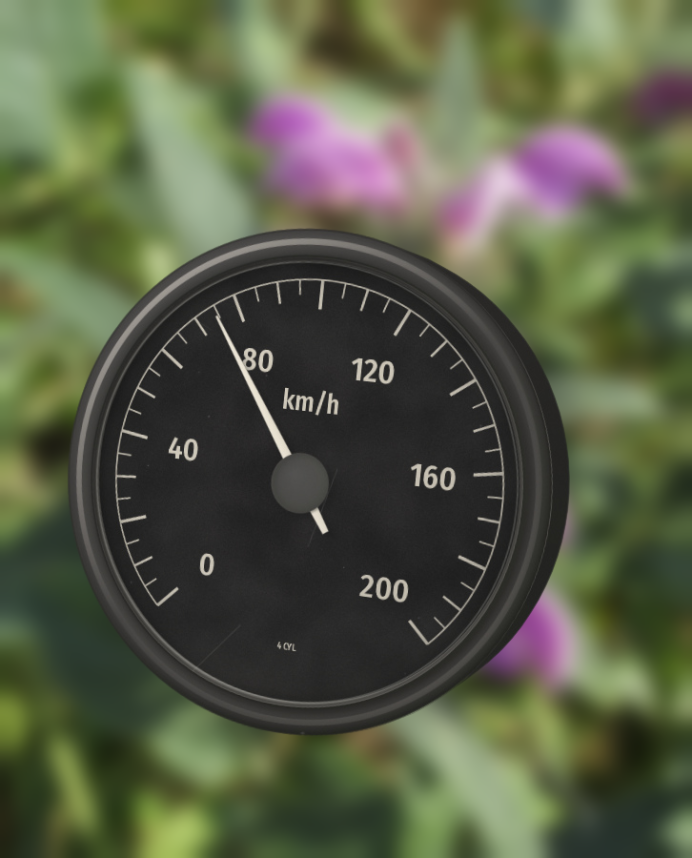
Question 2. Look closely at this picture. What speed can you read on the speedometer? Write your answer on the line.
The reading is 75 km/h
